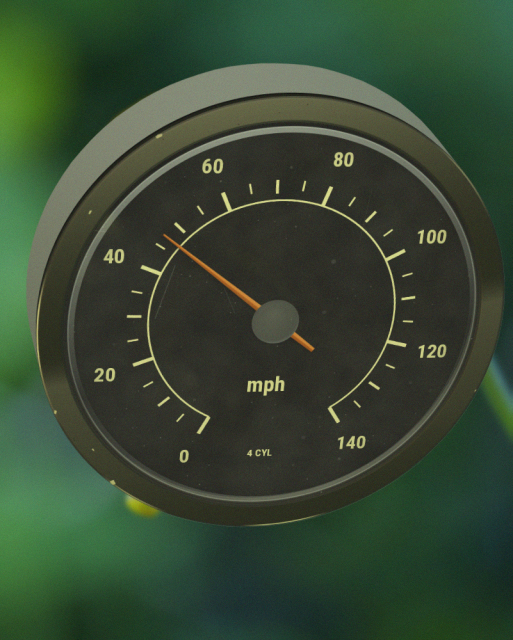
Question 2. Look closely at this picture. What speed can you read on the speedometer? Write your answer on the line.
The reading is 47.5 mph
